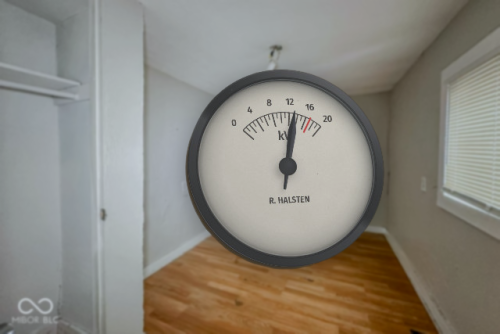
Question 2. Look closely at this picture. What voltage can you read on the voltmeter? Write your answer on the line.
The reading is 13 kV
